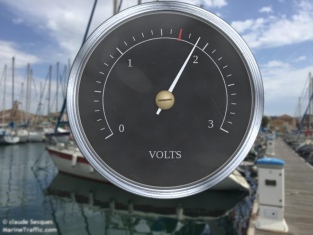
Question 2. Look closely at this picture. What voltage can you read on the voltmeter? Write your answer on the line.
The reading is 1.9 V
